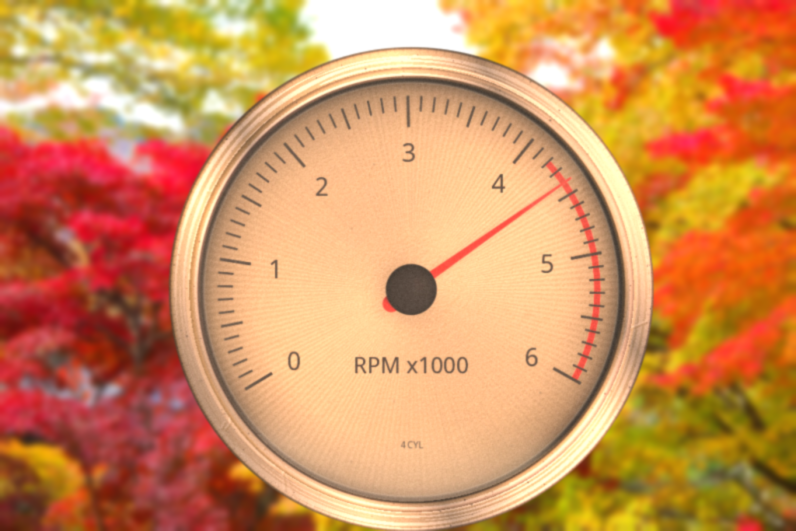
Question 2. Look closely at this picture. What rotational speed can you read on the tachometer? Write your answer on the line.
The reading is 4400 rpm
